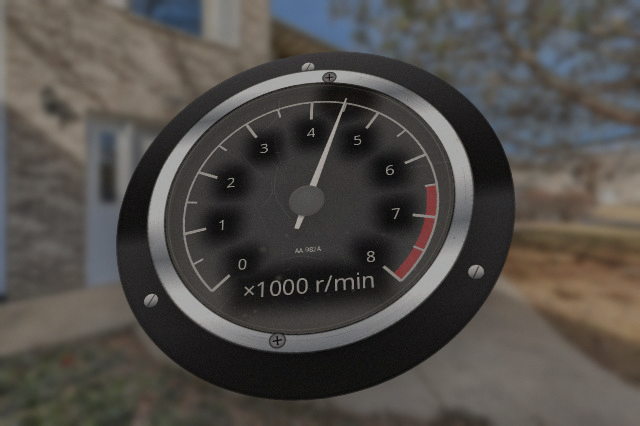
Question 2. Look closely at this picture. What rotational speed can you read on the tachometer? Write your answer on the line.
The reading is 4500 rpm
